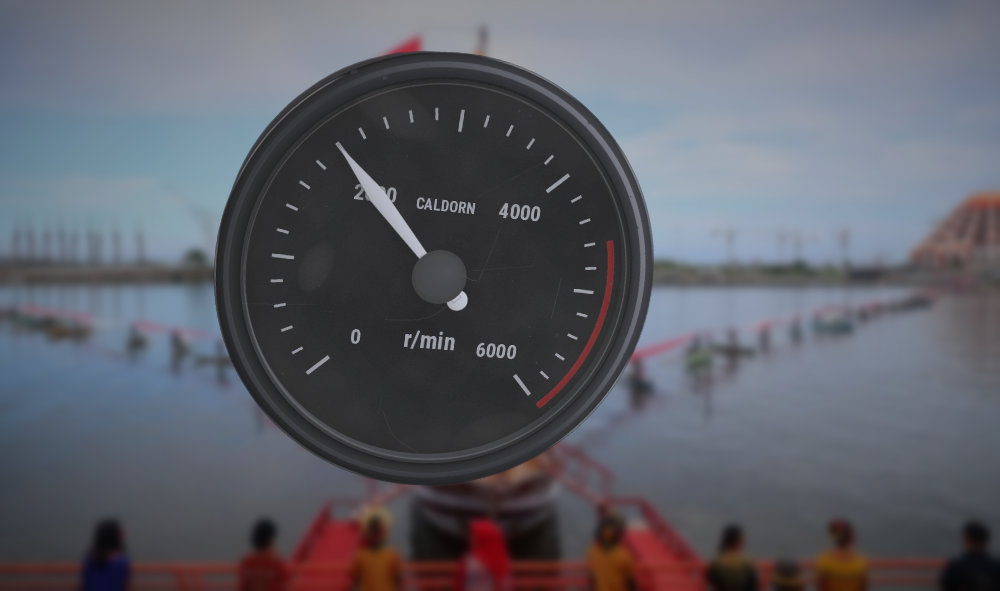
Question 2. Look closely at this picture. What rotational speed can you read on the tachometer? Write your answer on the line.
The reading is 2000 rpm
